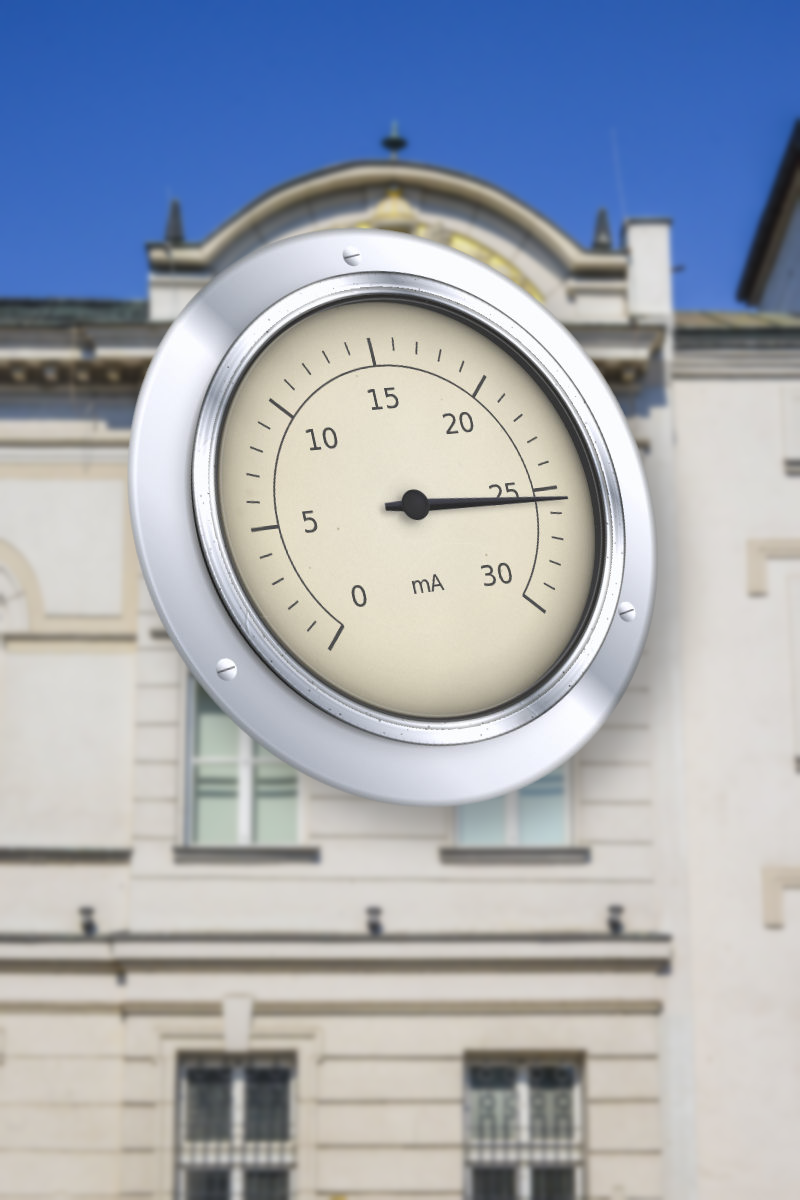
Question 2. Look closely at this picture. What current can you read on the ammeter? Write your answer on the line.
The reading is 25.5 mA
